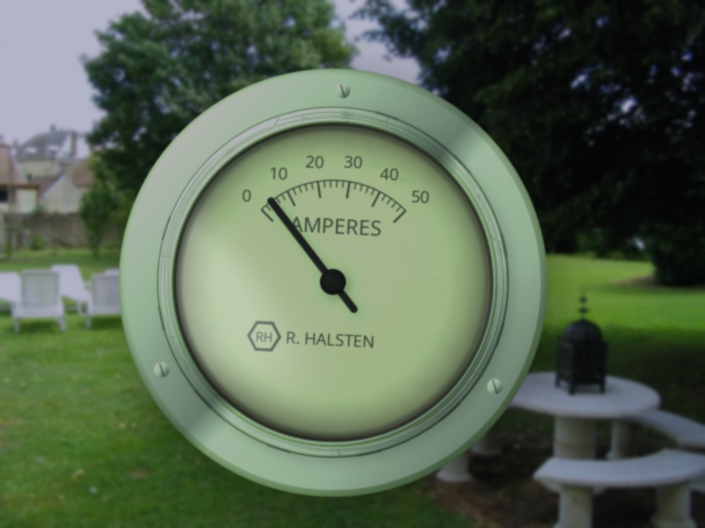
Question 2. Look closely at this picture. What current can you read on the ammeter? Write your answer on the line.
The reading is 4 A
